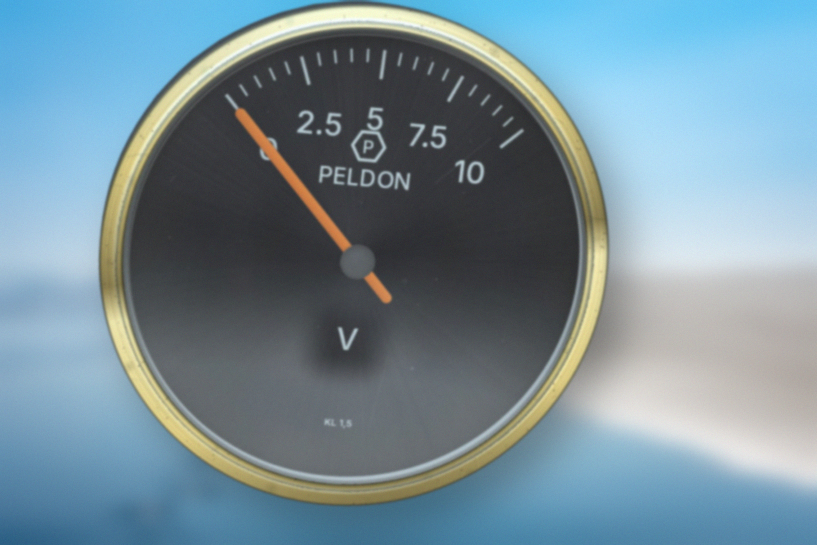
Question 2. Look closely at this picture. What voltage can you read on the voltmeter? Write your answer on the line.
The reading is 0 V
